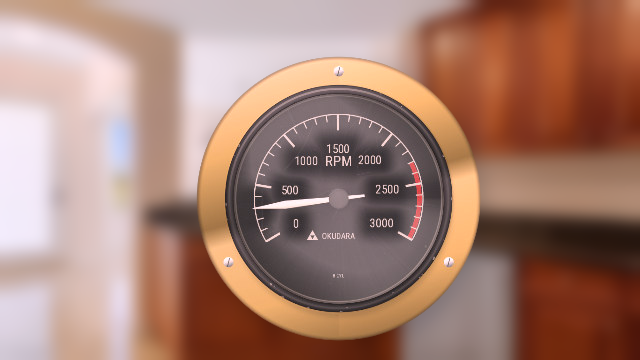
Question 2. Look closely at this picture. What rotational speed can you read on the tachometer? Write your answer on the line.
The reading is 300 rpm
